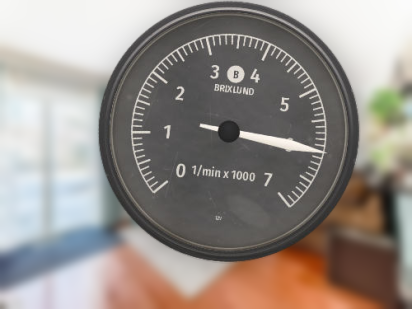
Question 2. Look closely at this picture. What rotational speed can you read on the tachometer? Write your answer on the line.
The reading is 6000 rpm
